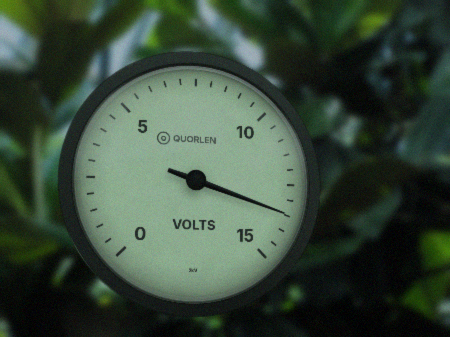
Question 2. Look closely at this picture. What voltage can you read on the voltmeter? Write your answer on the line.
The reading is 13.5 V
